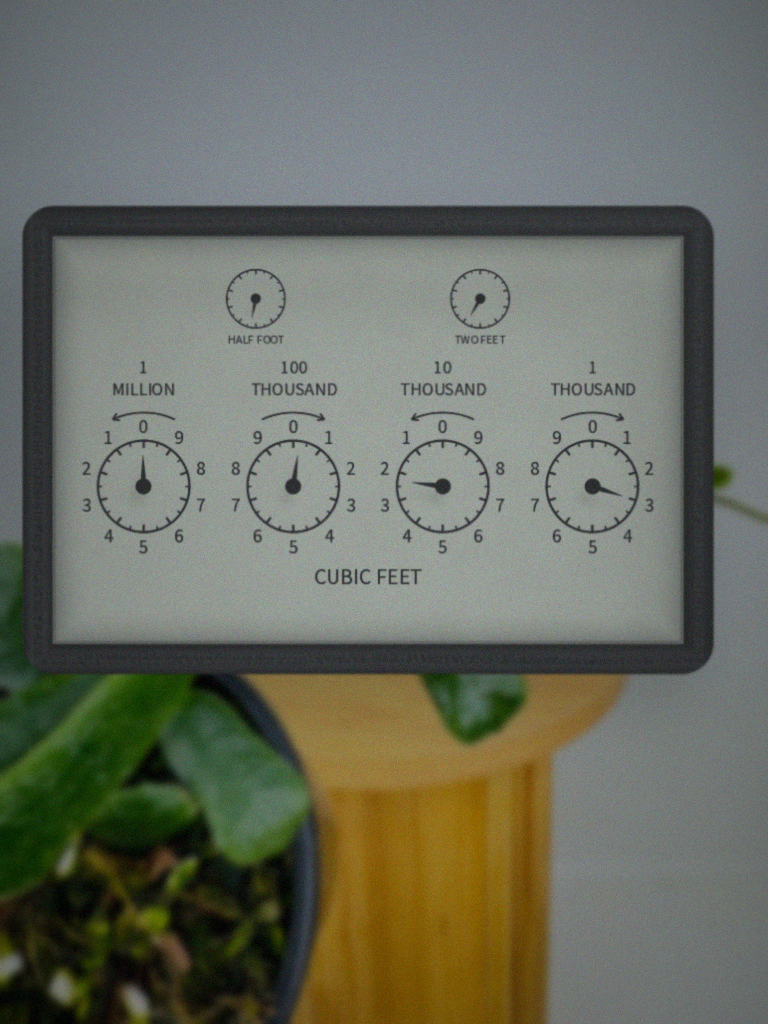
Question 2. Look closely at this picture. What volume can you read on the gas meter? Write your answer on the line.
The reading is 2300 ft³
